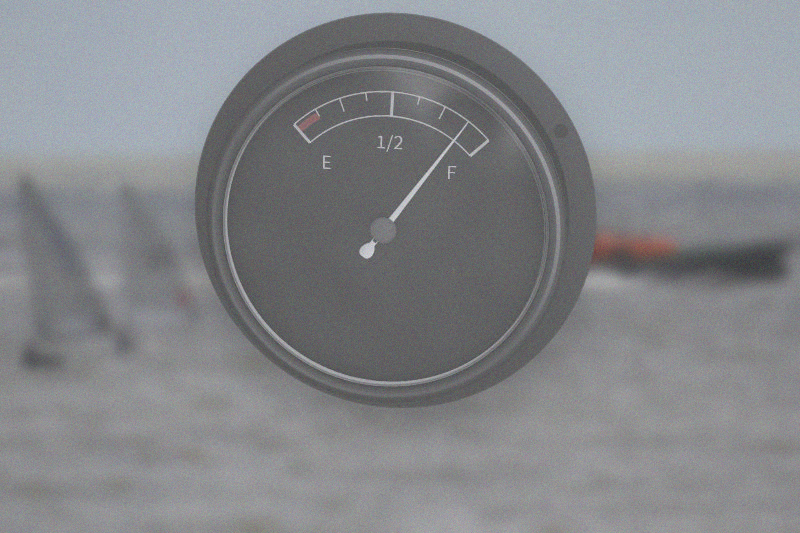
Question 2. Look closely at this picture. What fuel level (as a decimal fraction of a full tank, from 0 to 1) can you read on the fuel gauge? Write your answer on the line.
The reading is 0.875
